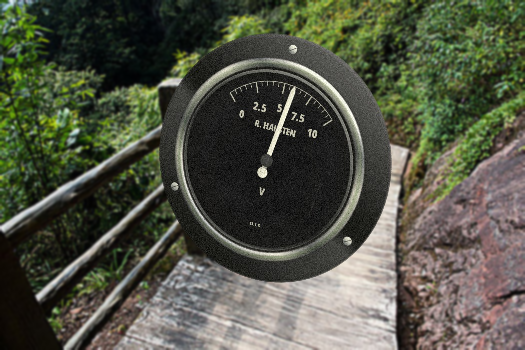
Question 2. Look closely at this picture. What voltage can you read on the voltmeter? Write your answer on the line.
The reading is 6 V
